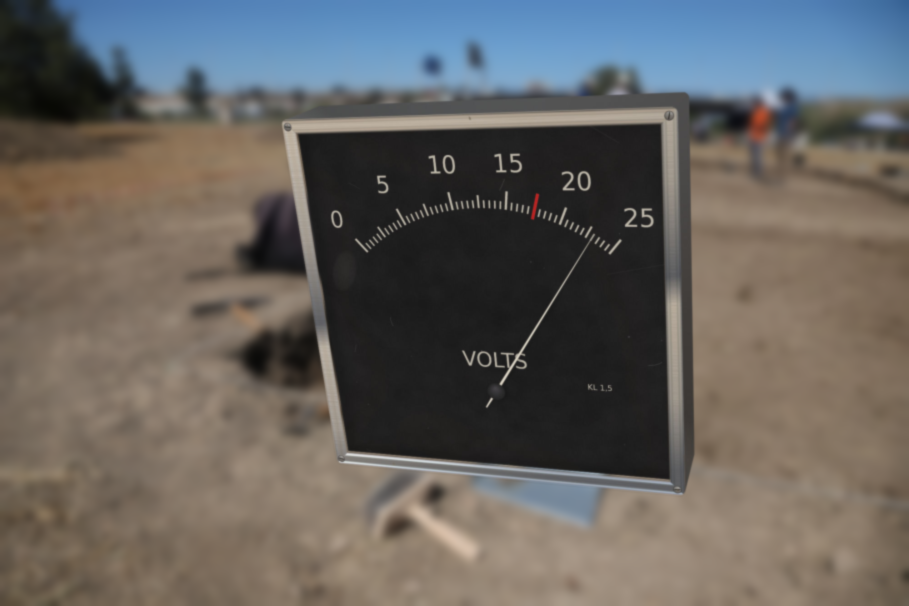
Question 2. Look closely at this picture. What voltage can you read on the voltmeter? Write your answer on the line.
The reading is 23 V
